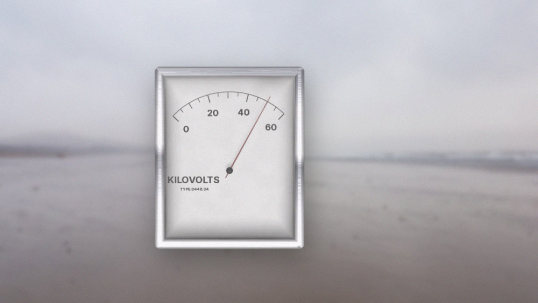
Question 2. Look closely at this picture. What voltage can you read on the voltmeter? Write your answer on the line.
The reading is 50 kV
